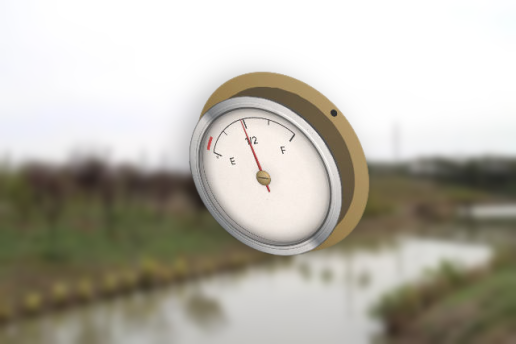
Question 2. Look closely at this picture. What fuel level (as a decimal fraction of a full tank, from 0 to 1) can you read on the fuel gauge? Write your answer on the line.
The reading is 0.5
